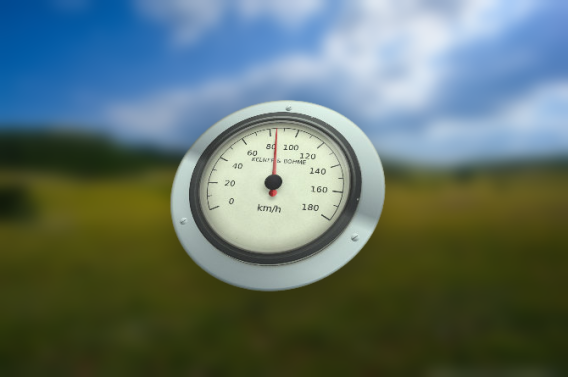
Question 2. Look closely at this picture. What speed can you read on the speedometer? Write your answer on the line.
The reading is 85 km/h
